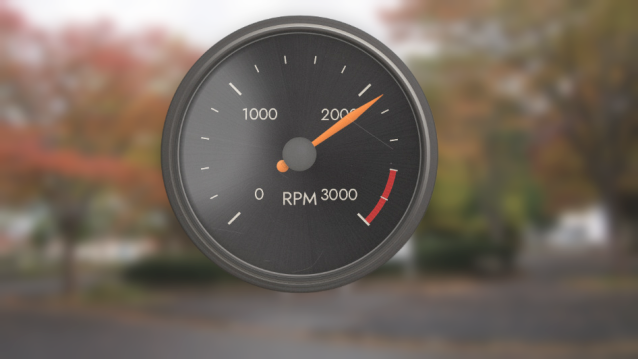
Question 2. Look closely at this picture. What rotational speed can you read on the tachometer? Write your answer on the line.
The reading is 2100 rpm
